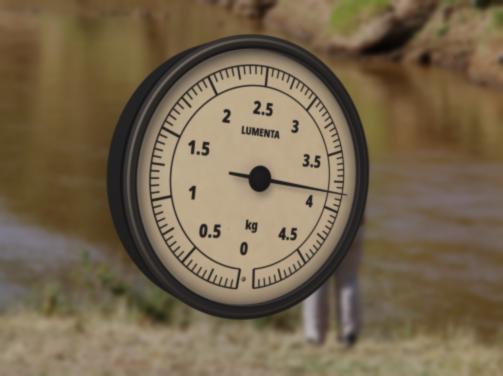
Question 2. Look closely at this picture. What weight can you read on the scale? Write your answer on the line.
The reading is 3.85 kg
